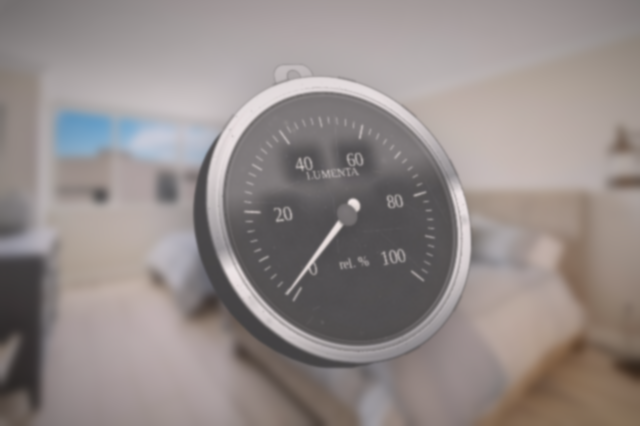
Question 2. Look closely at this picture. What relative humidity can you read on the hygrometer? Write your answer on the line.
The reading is 2 %
